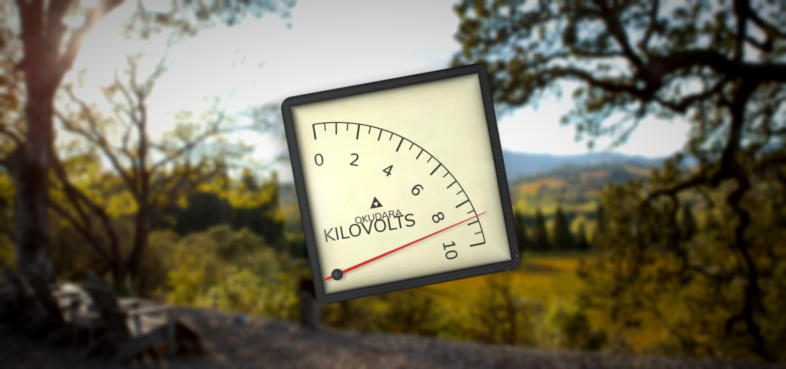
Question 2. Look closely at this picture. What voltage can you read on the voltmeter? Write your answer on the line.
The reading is 8.75 kV
